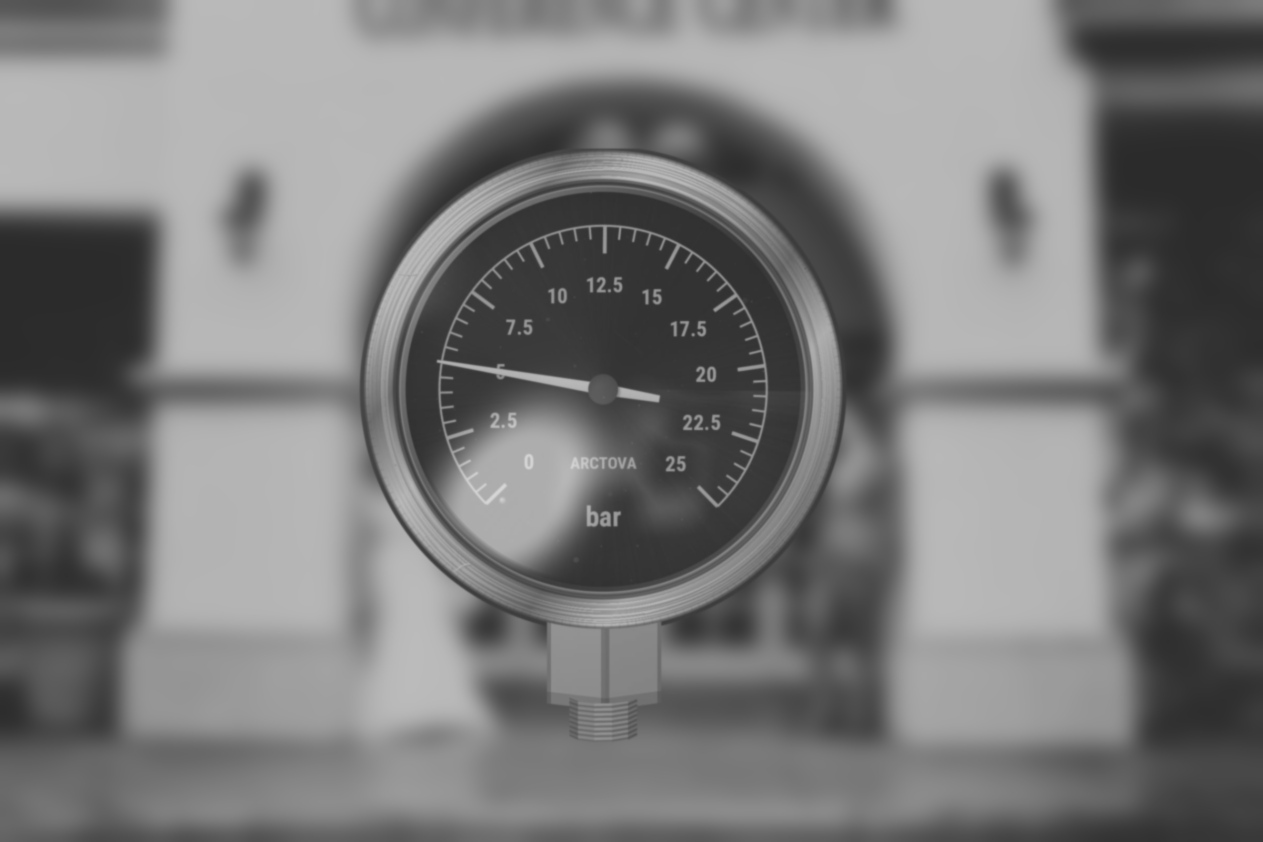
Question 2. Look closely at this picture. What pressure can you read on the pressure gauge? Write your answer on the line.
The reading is 5 bar
